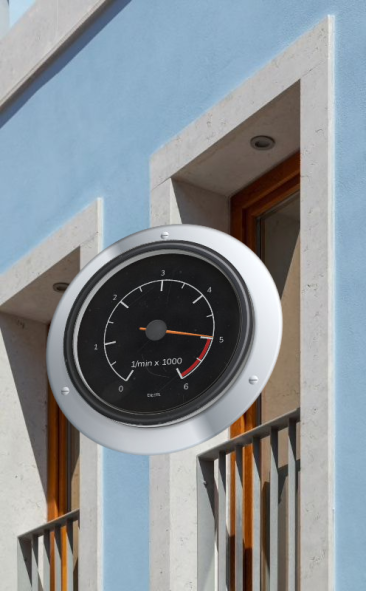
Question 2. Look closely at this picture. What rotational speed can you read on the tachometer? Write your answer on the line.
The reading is 5000 rpm
